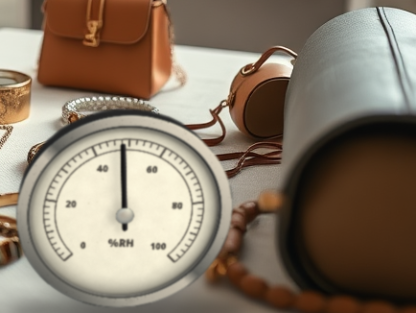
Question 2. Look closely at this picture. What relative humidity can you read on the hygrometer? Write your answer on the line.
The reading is 48 %
